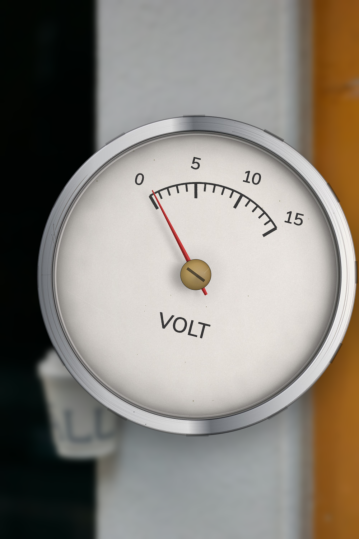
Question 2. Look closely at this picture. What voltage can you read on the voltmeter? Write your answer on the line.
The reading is 0.5 V
